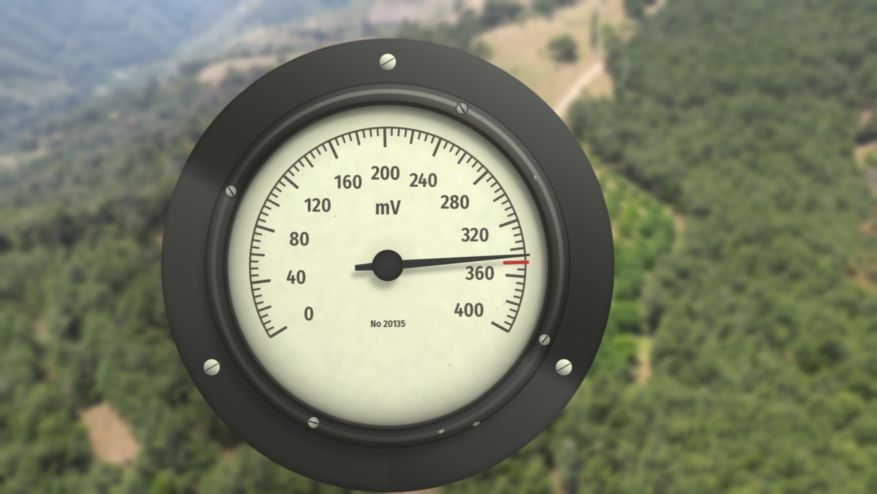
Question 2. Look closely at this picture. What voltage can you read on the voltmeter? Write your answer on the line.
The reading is 345 mV
